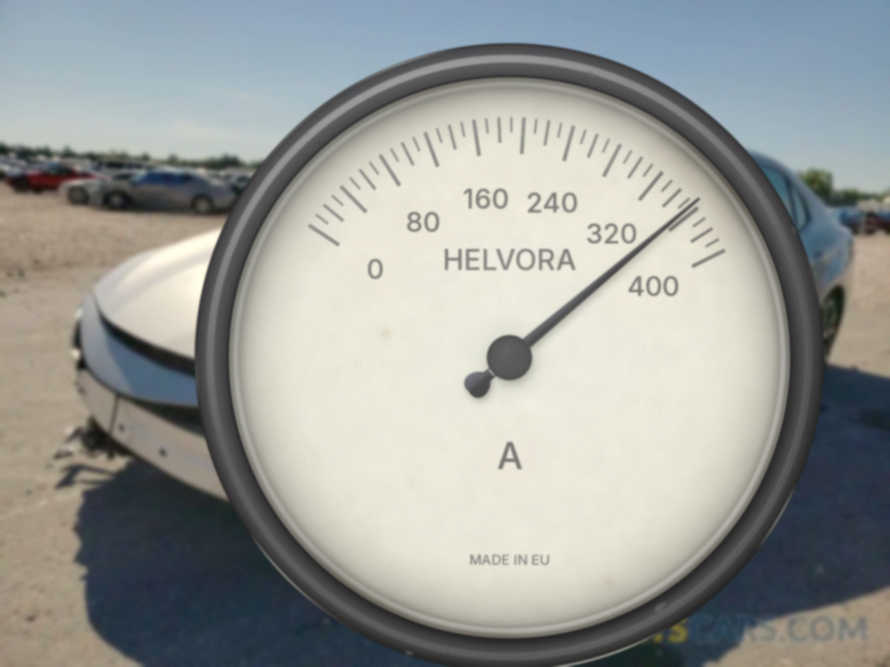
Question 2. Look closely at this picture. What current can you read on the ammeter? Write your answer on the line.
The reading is 355 A
